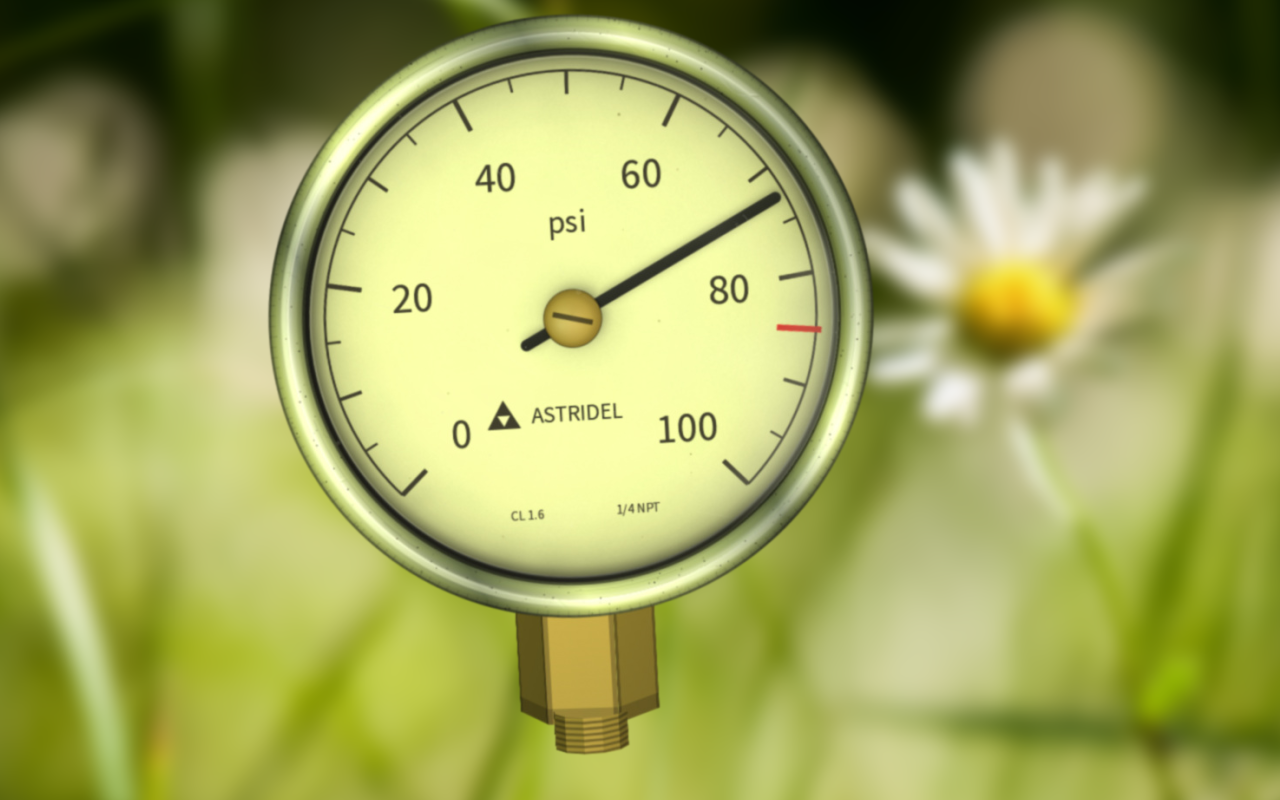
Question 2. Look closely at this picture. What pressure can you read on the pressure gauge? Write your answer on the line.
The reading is 72.5 psi
